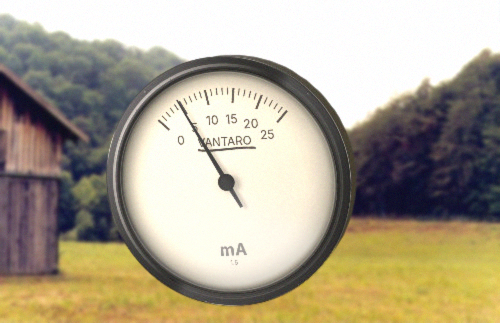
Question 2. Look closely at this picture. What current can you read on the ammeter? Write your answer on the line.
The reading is 5 mA
